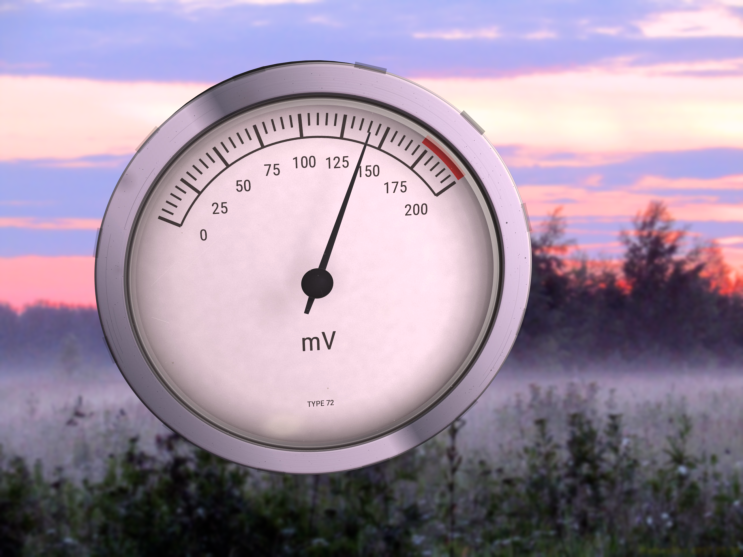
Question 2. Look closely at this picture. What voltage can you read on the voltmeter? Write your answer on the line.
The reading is 140 mV
